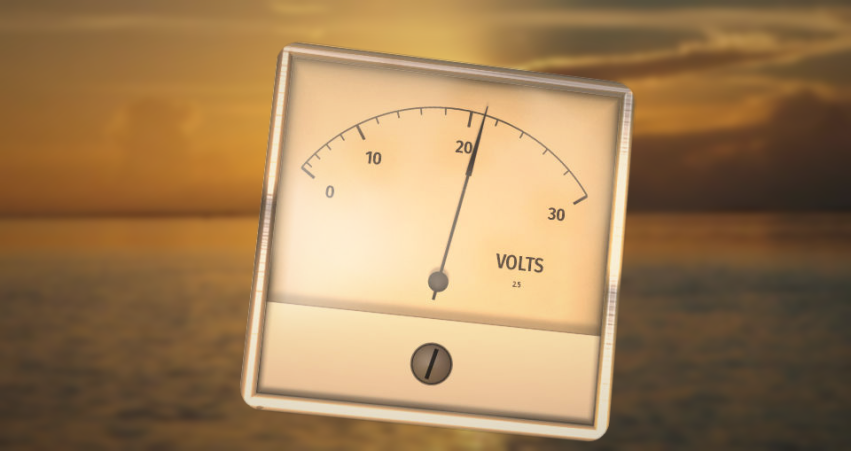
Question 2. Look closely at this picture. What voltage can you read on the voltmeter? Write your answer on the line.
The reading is 21 V
